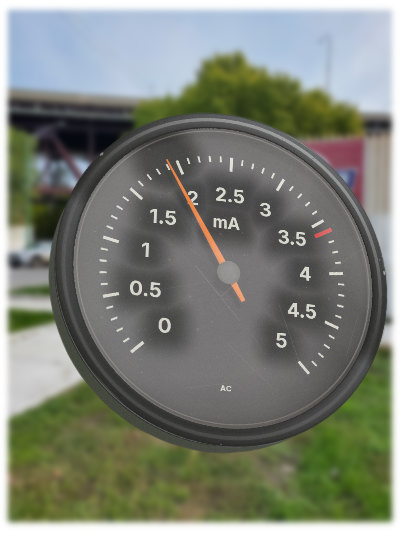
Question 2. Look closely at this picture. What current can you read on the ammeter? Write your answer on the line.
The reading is 1.9 mA
